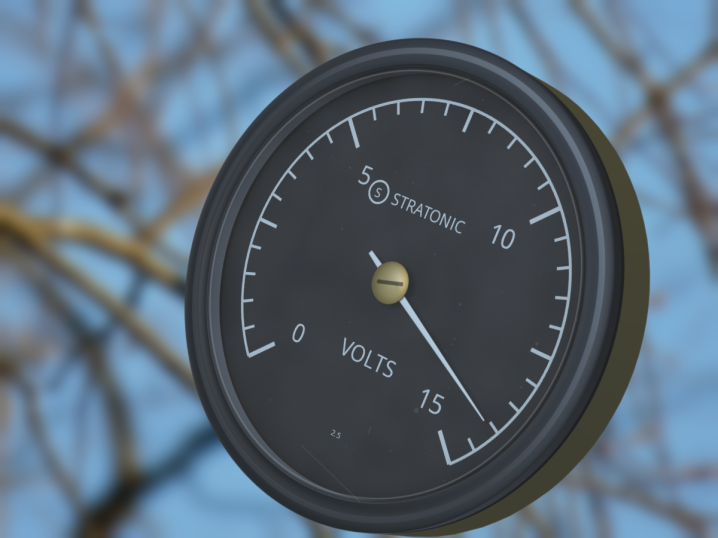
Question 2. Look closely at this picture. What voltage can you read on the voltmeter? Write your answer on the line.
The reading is 14 V
